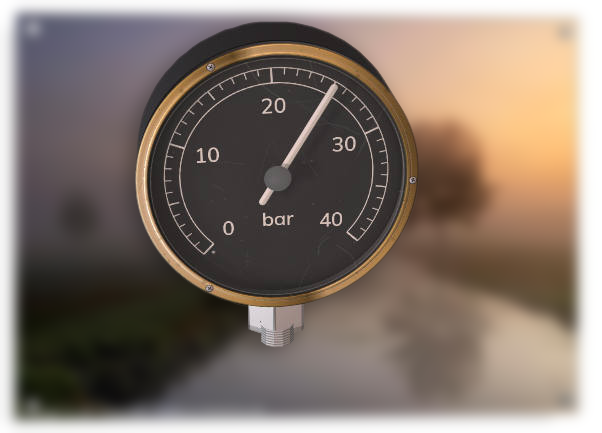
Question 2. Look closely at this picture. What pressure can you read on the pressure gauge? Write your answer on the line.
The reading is 25 bar
